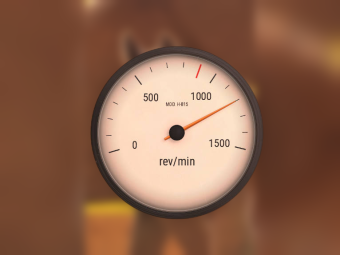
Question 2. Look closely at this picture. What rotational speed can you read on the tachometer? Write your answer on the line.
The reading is 1200 rpm
